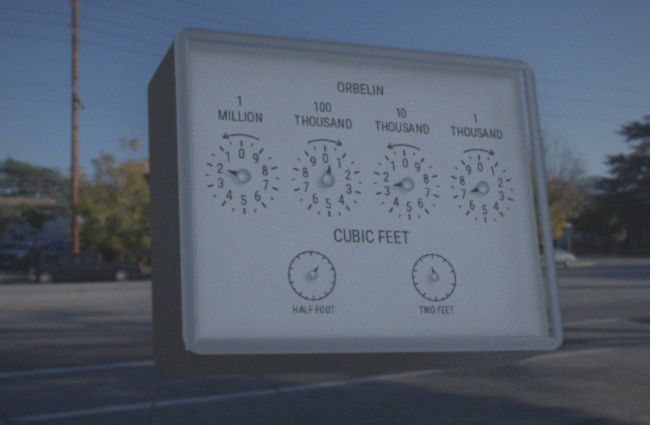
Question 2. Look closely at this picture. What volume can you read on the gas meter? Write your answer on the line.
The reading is 202700 ft³
